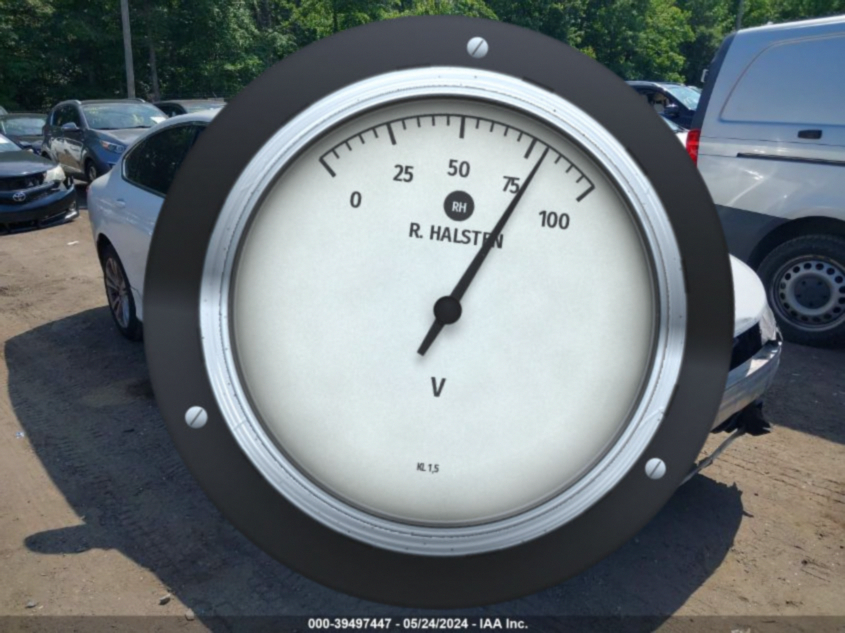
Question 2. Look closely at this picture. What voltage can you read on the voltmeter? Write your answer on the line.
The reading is 80 V
